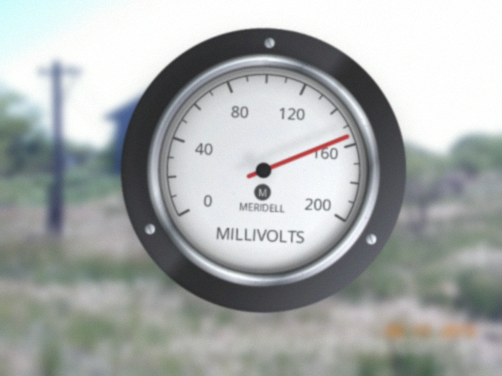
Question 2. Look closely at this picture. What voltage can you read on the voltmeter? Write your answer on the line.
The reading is 155 mV
